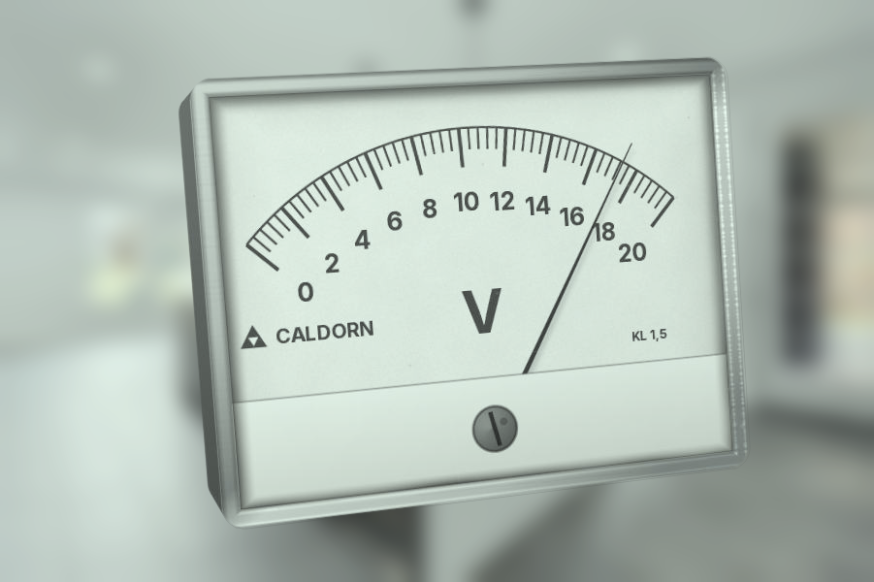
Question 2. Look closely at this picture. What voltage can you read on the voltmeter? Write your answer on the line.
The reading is 17.2 V
